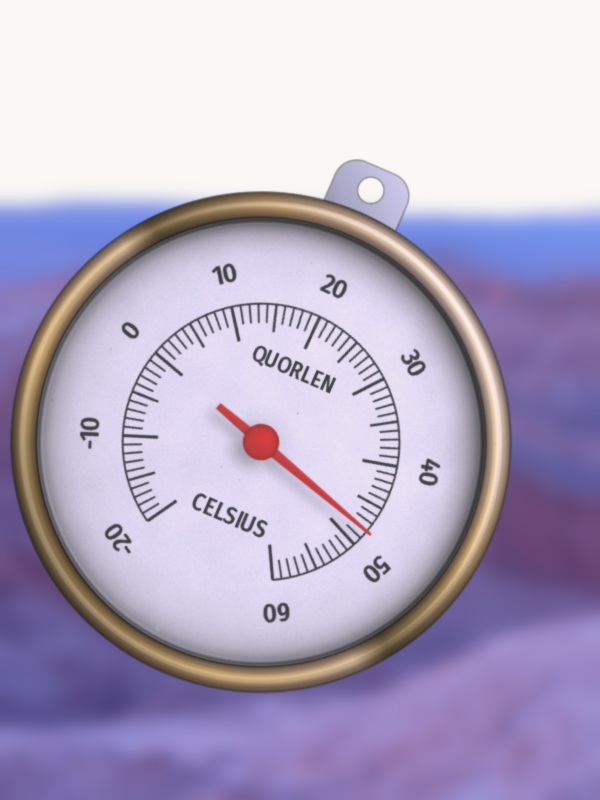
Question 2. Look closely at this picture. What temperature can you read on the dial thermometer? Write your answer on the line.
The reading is 48 °C
